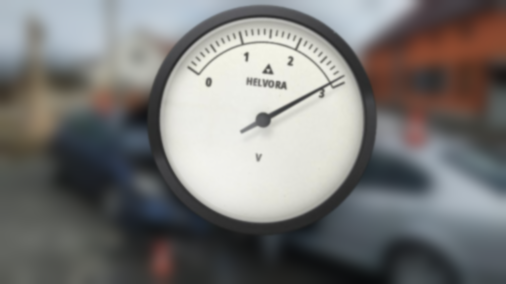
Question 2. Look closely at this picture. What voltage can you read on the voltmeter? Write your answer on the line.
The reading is 2.9 V
